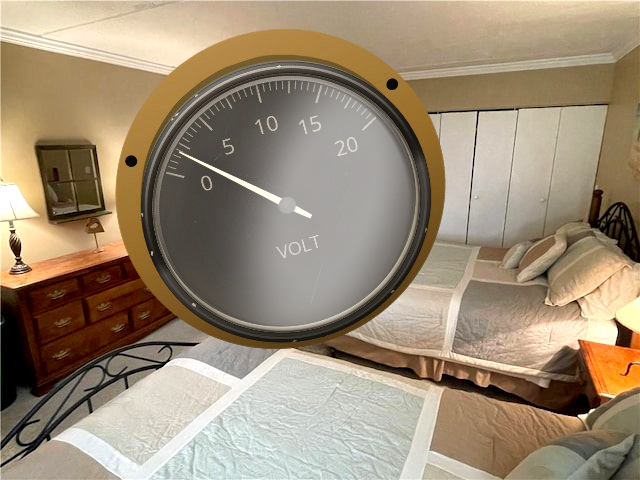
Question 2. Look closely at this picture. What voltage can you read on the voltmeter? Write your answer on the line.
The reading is 2 V
